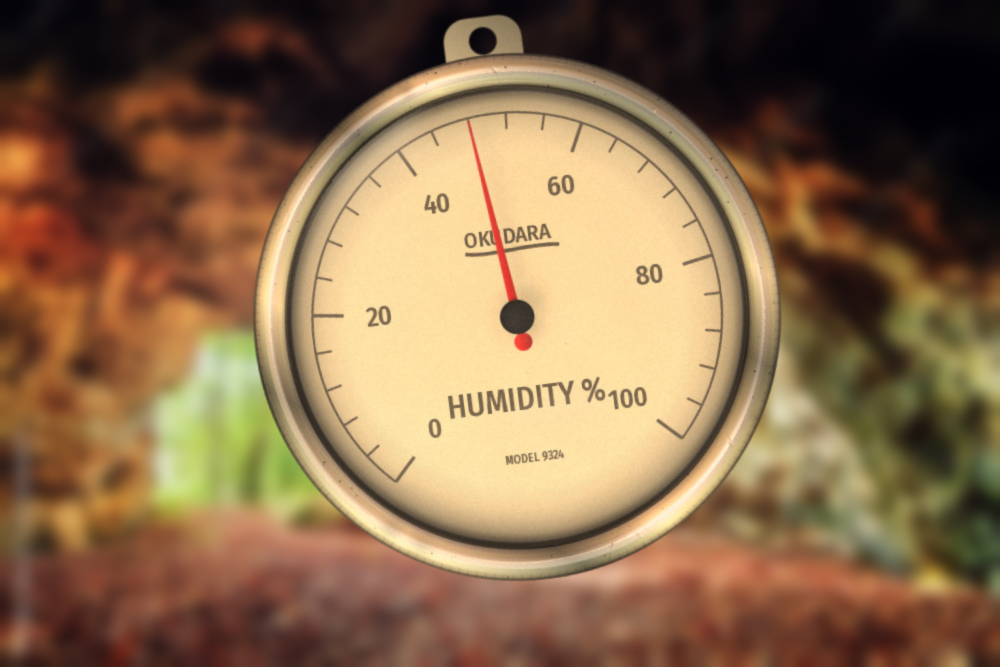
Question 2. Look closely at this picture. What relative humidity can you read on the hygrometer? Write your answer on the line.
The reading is 48 %
